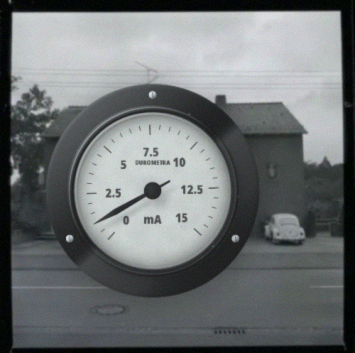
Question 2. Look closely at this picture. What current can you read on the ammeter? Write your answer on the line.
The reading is 1 mA
